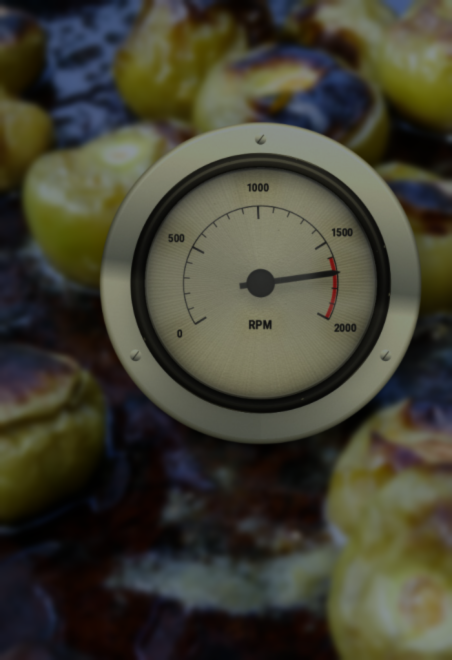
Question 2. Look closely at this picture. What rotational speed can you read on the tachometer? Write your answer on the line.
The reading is 1700 rpm
